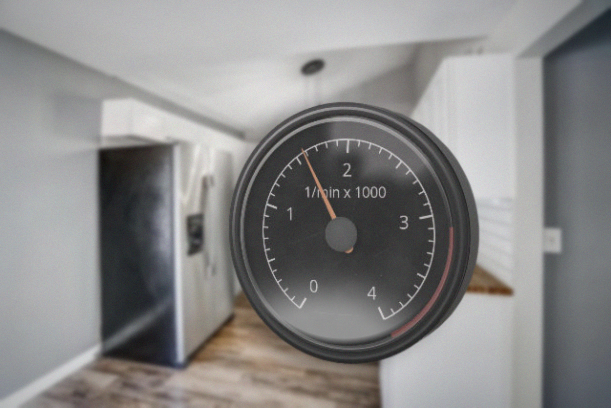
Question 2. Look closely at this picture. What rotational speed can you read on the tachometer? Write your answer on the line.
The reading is 1600 rpm
